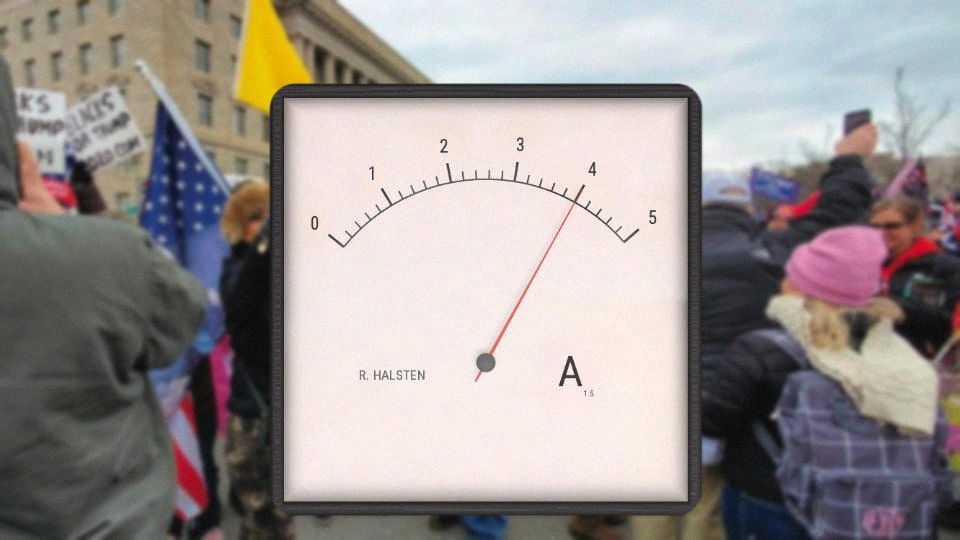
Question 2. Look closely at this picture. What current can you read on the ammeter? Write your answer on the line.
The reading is 4 A
